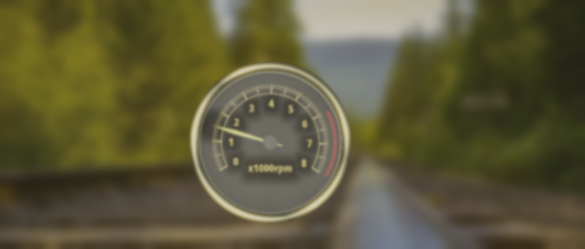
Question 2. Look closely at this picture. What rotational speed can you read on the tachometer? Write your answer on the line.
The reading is 1500 rpm
